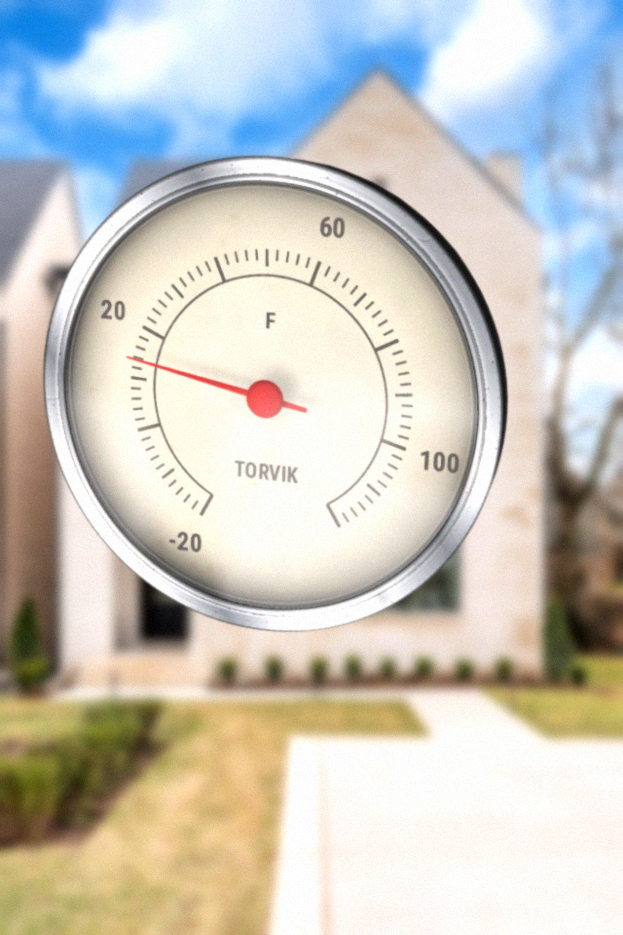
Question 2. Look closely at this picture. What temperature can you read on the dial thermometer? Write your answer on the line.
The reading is 14 °F
